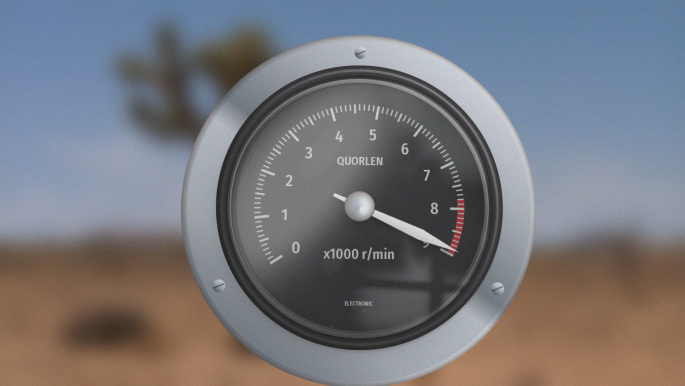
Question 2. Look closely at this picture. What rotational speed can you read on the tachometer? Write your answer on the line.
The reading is 8900 rpm
